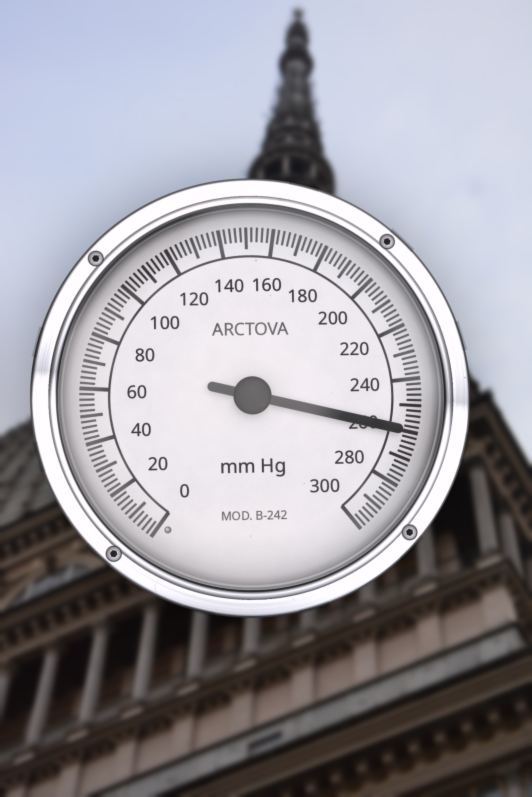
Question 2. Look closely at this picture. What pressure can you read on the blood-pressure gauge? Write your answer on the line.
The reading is 260 mmHg
